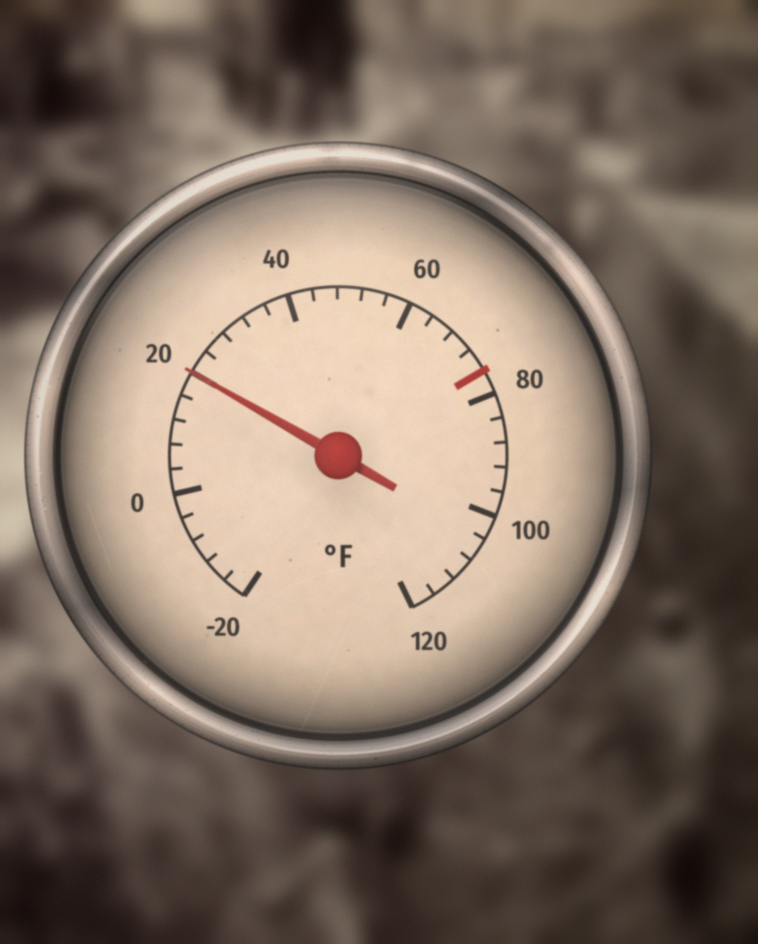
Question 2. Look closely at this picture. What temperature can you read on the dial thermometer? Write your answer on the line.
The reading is 20 °F
